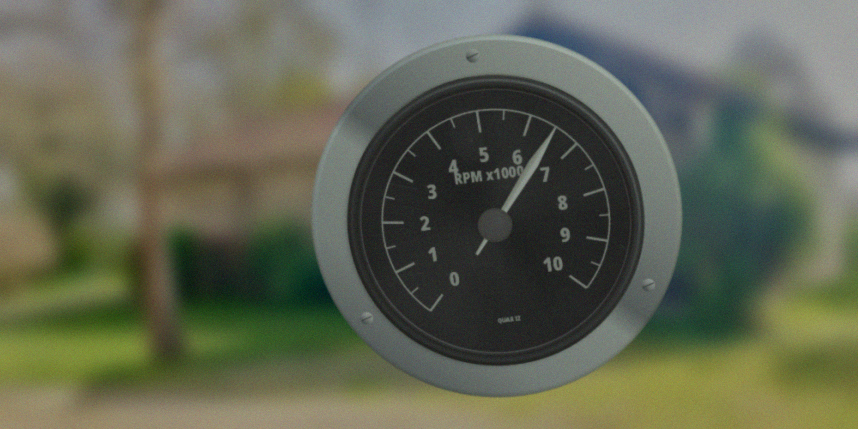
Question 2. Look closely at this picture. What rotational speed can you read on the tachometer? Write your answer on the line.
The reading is 6500 rpm
